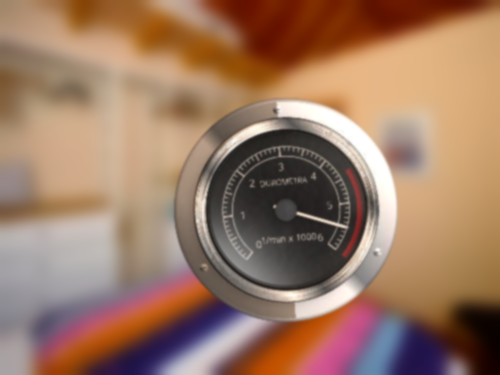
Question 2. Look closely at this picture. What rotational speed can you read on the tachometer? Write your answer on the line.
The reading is 5500 rpm
